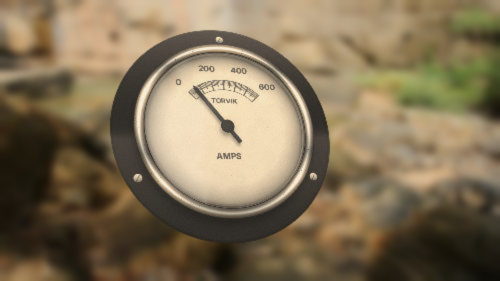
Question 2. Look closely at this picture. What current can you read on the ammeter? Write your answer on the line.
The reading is 50 A
